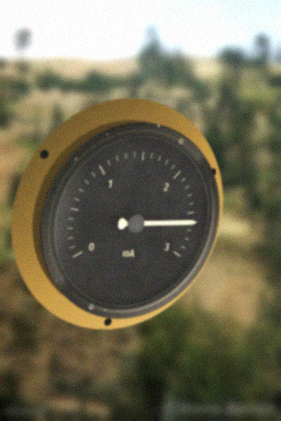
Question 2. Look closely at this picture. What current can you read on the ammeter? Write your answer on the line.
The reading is 2.6 mA
